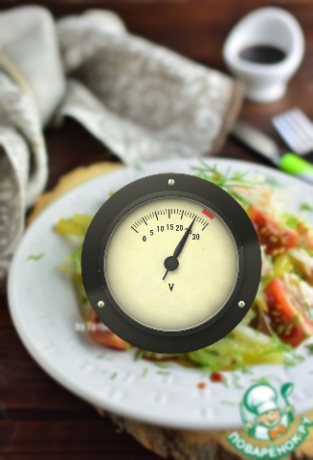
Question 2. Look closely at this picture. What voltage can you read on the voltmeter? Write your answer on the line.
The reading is 25 V
